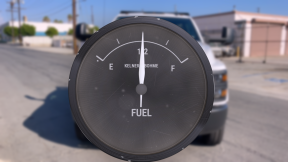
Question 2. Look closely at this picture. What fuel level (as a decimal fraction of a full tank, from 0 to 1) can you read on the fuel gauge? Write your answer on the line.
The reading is 0.5
